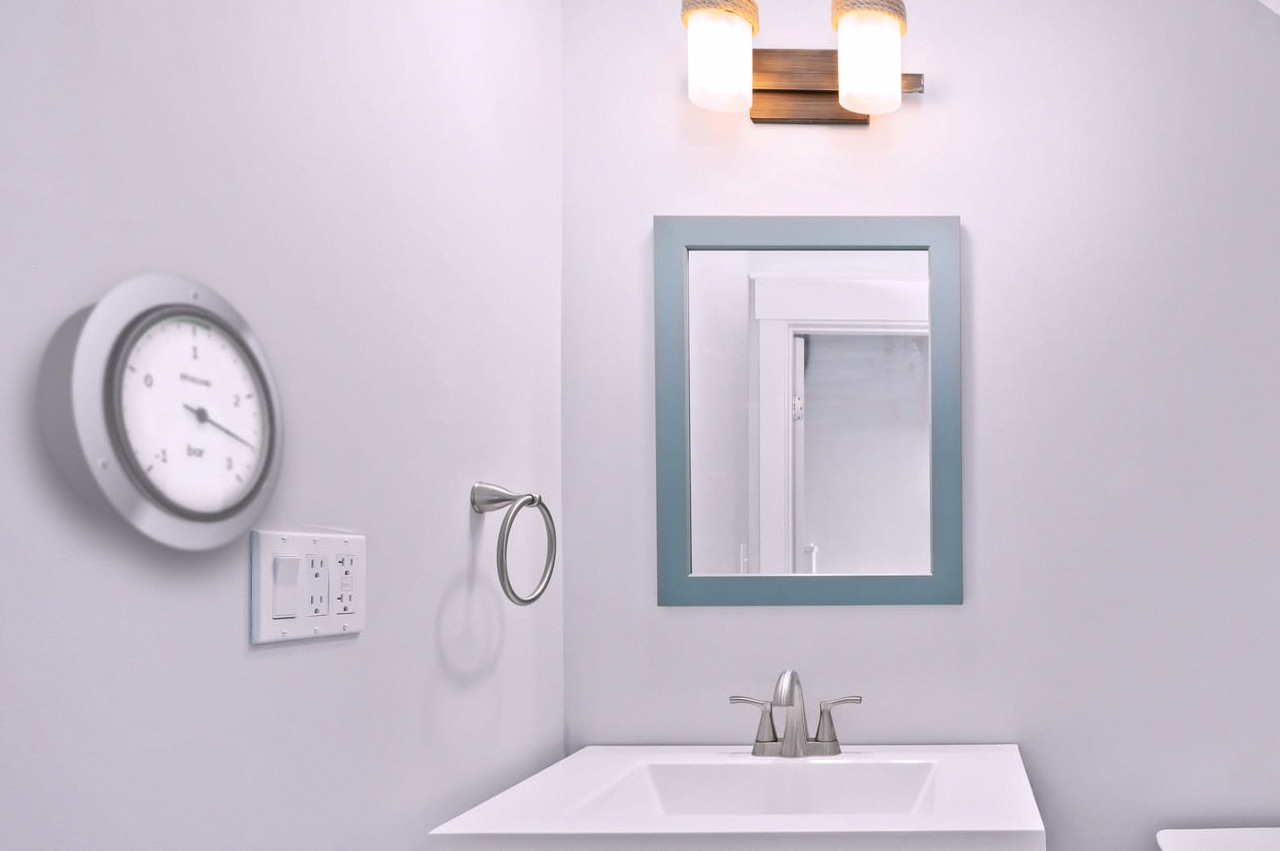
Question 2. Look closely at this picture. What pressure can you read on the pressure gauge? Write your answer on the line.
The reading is 2.6 bar
